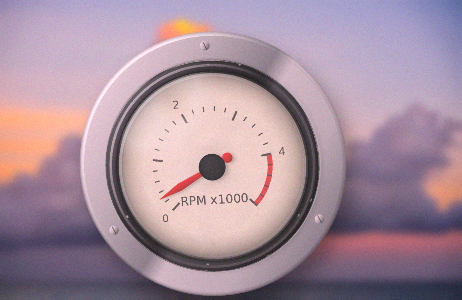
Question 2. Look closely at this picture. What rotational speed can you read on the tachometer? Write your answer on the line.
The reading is 300 rpm
